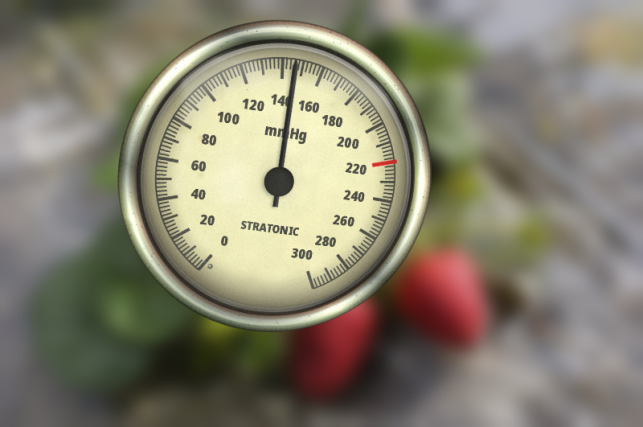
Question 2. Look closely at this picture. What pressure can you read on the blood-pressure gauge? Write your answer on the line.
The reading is 146 mmHg
